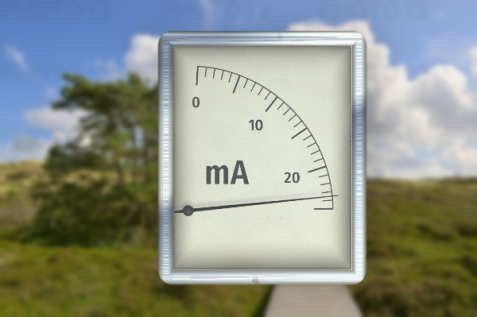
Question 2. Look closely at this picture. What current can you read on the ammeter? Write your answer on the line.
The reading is 23.5 mA
